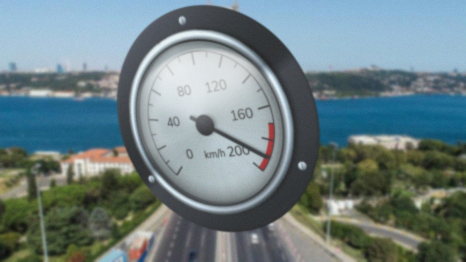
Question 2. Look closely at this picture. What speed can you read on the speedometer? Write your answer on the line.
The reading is 190 km/h
